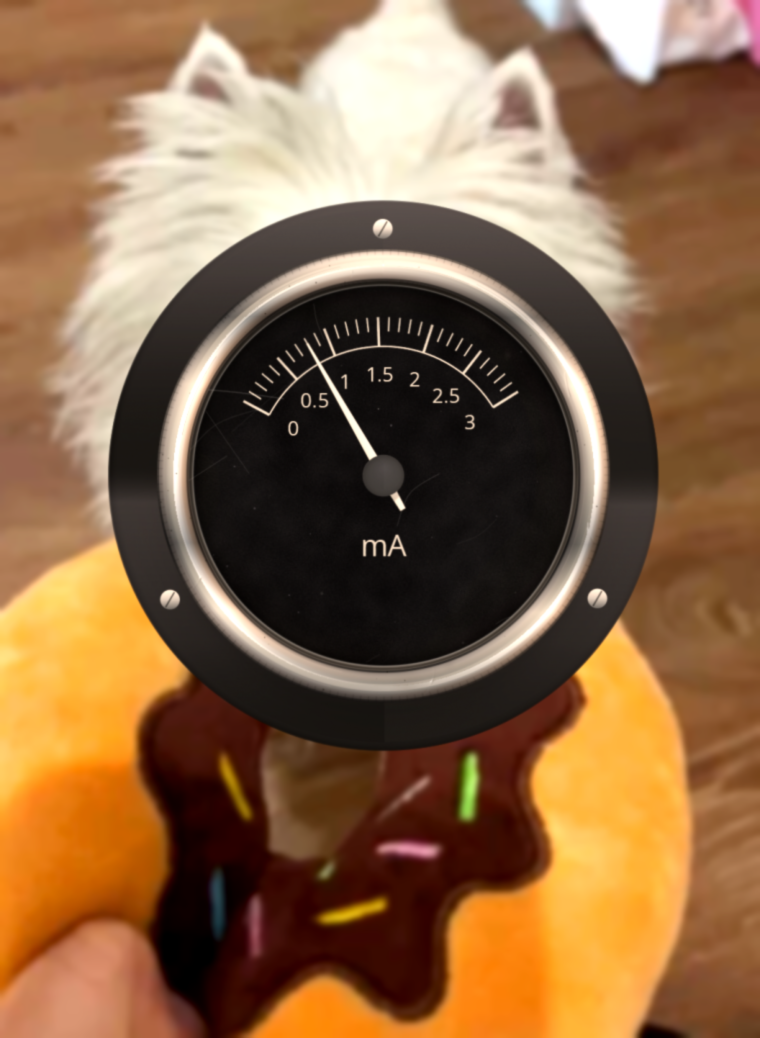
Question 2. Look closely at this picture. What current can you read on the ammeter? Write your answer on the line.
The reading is 0.8 mA
